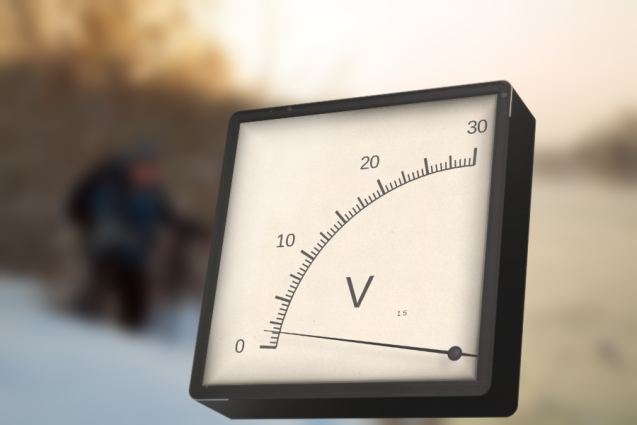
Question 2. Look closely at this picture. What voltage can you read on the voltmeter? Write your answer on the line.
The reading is 1.5 V
